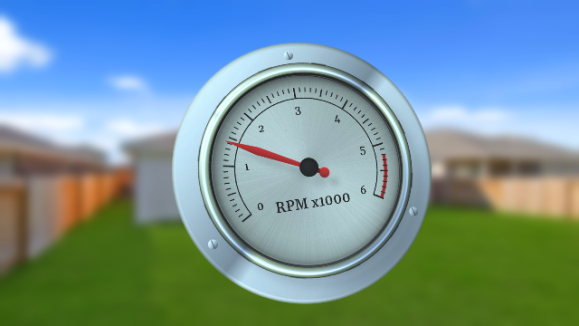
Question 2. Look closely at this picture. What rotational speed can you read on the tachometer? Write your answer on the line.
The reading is 1400 rpm
